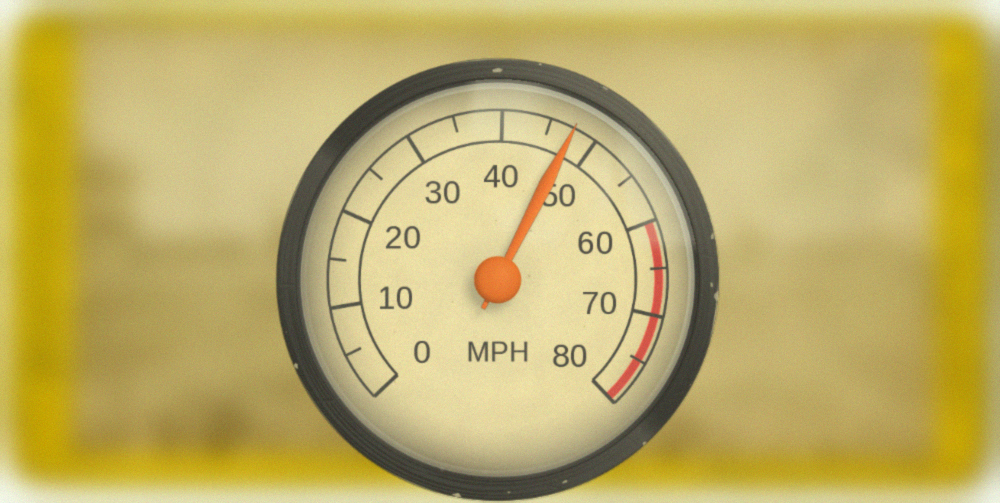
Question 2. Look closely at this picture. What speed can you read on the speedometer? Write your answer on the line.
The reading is 47.5 mph
